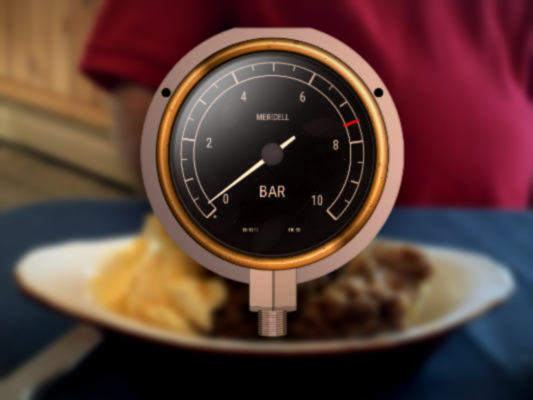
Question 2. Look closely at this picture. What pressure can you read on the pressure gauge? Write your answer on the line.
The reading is 0.25 bar
